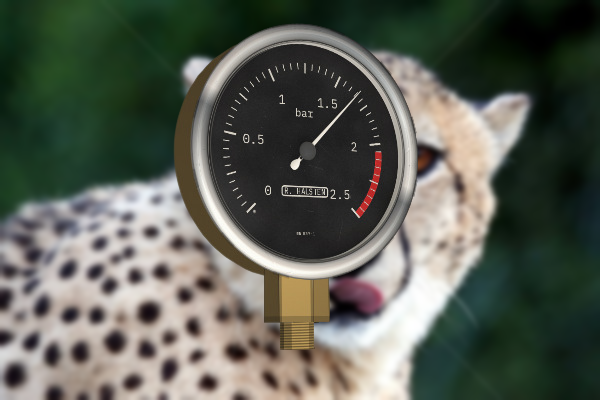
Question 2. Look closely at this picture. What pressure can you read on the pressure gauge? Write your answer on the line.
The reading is 1.65 bar
